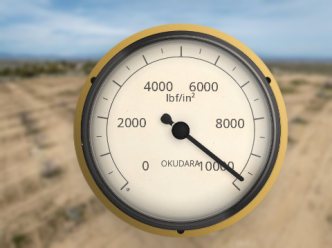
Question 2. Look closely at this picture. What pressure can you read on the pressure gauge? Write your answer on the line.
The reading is 9750 psi
